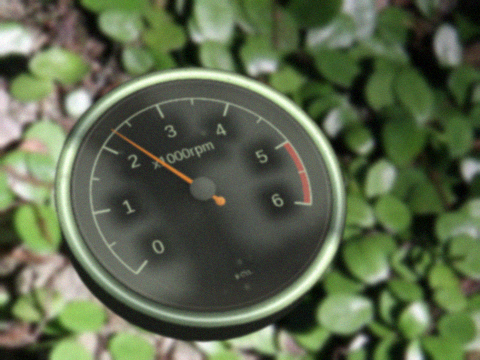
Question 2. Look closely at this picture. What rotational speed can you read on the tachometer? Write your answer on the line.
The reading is 2250 rpm
